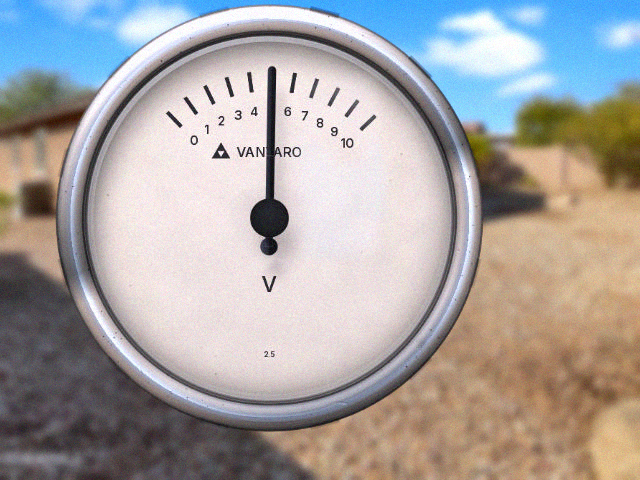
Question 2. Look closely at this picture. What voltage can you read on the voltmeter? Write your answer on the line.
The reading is 5 V
